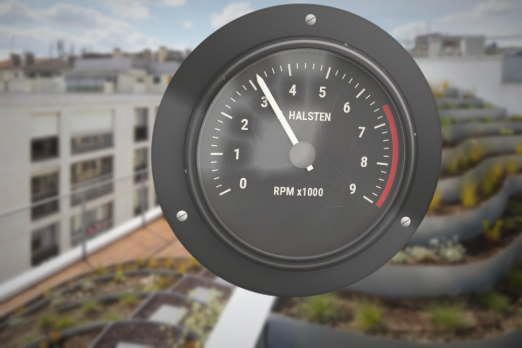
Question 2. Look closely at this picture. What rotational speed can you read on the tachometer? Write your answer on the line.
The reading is 3200 rpm
